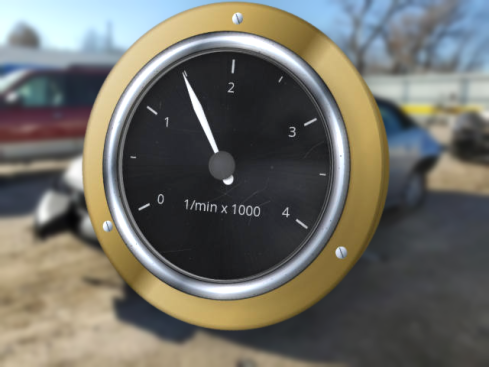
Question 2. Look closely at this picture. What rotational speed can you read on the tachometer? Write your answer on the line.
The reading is 1500 rpm
